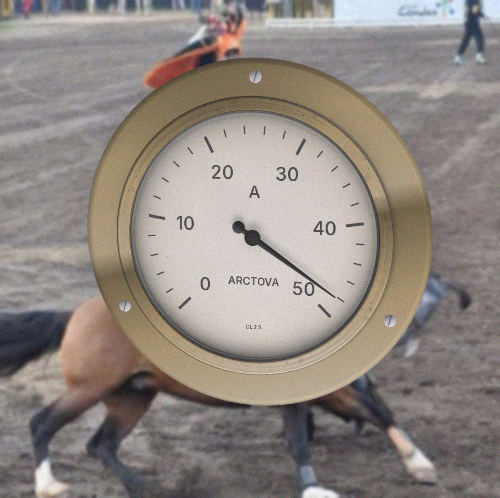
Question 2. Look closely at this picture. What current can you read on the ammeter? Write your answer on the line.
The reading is 48 A
